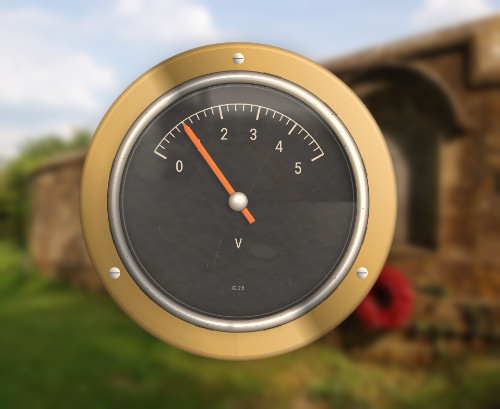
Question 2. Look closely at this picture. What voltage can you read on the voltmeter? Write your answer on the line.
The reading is 1 V
